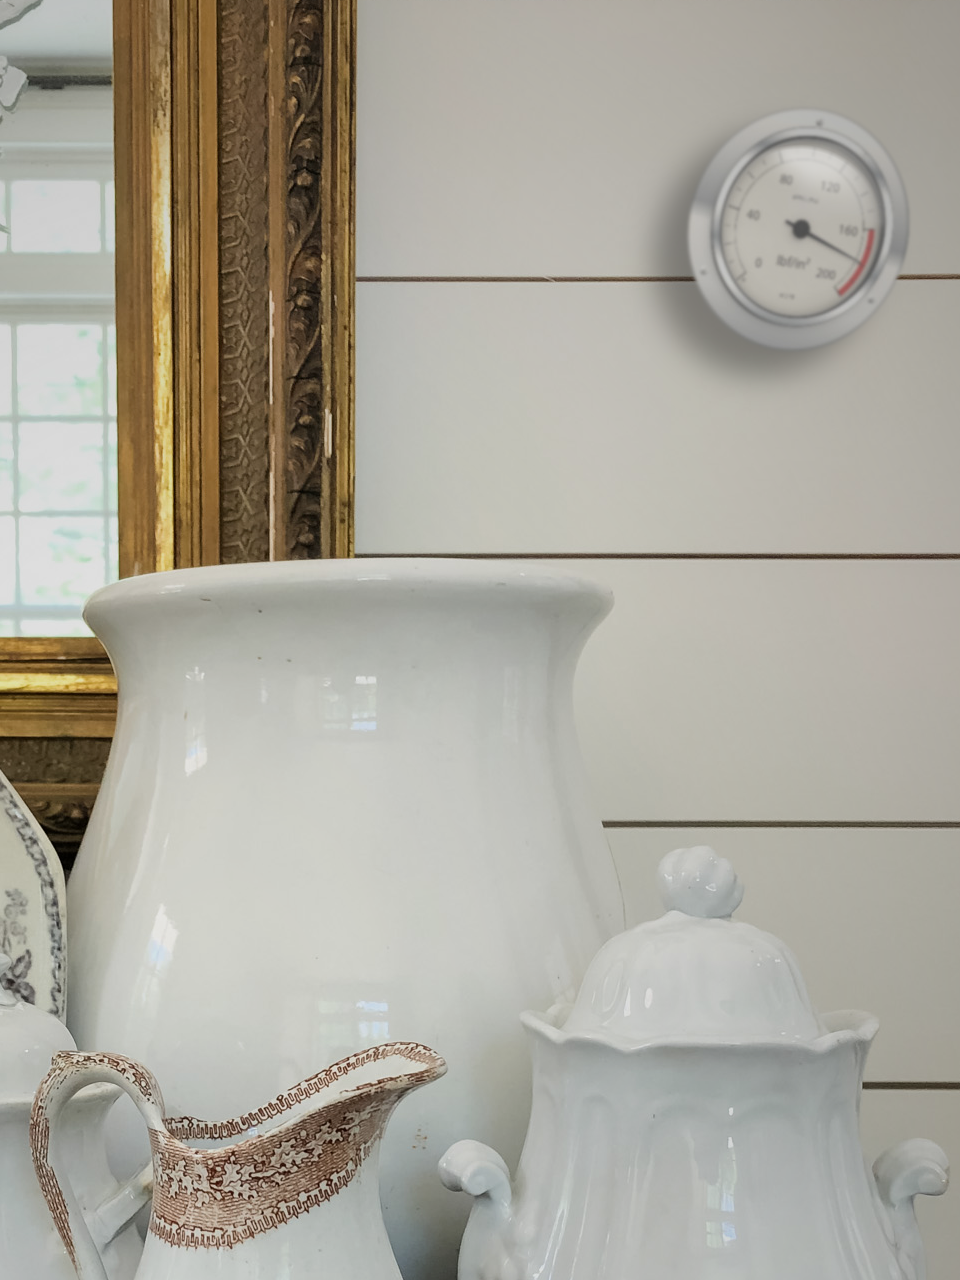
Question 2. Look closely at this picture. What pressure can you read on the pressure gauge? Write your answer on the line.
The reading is 180 psi
